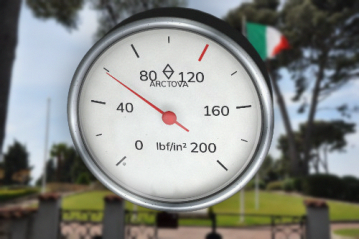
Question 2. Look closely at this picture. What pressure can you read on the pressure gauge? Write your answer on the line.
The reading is 60 psi
